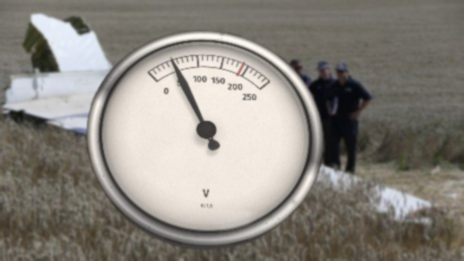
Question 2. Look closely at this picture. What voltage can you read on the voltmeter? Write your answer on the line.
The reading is 50 V
